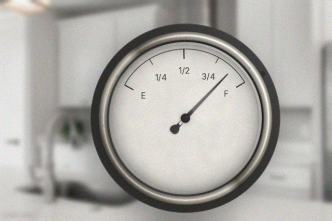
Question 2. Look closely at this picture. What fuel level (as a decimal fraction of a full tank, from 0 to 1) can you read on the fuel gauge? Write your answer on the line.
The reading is 0.875
